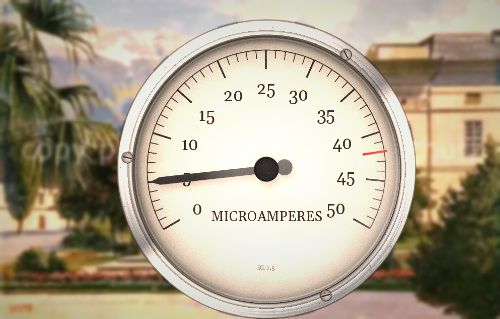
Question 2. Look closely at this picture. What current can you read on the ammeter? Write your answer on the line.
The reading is 5 µA
